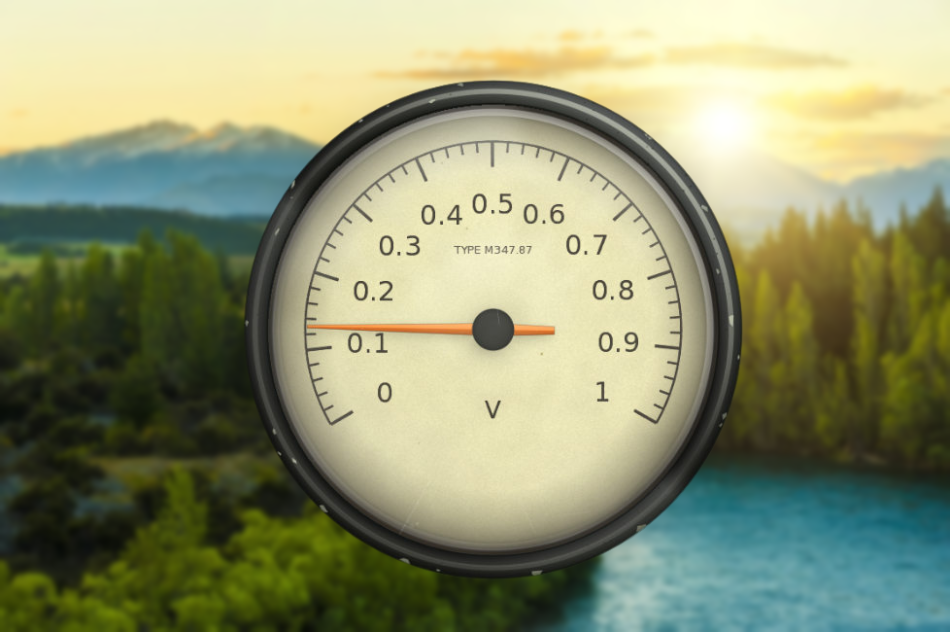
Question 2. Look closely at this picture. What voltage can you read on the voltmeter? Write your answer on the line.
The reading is 0.13 V
